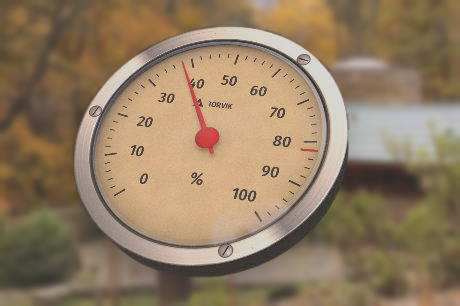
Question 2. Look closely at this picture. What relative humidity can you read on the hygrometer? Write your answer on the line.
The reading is 38 %
